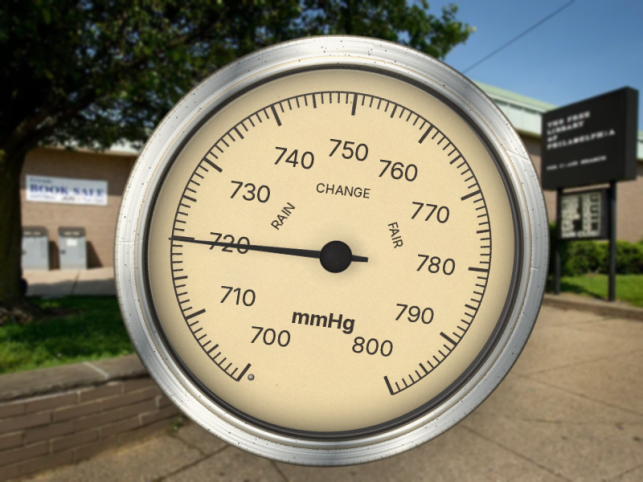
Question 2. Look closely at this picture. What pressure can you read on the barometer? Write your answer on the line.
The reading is 720 mmHg
